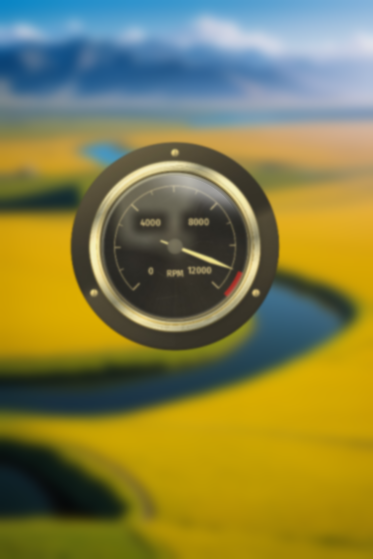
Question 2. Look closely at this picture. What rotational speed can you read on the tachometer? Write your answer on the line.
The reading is 11000 rpm
